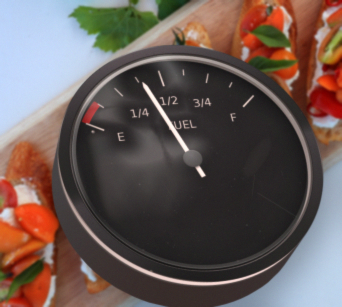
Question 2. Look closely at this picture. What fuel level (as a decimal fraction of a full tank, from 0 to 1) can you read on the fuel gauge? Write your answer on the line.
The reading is 0.375
